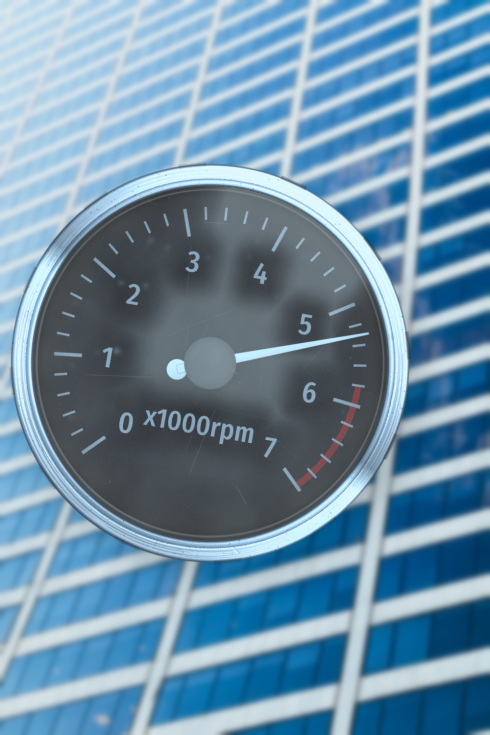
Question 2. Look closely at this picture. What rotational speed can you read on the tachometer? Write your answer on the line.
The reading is 5300 rpm
